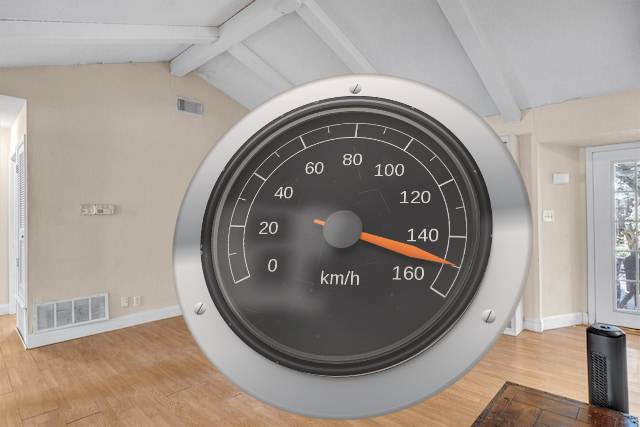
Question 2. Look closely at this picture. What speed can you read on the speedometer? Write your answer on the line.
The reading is 150 km/h
